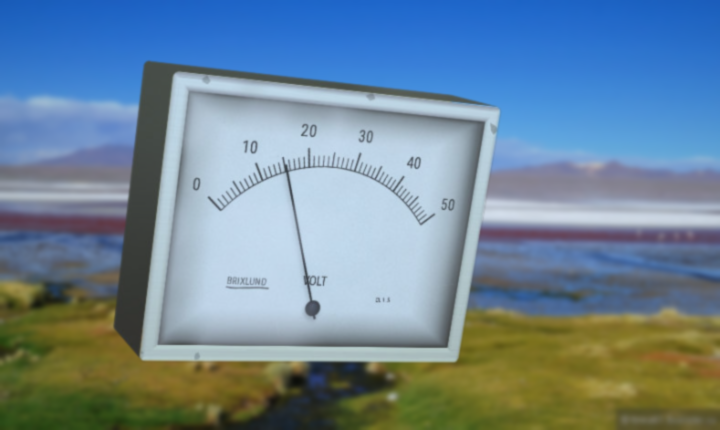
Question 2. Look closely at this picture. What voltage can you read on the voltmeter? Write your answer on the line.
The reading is 15 V
